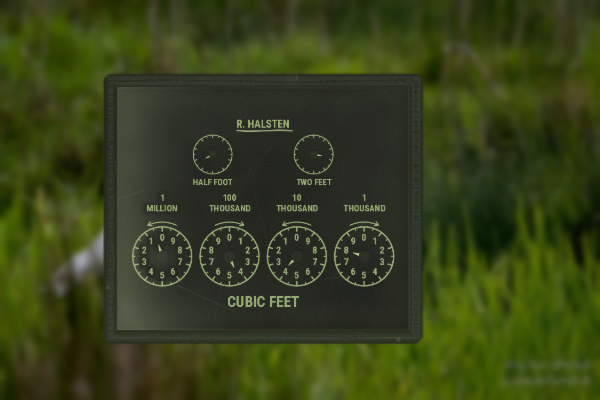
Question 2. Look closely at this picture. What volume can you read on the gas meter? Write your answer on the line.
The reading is 43800 ft³
